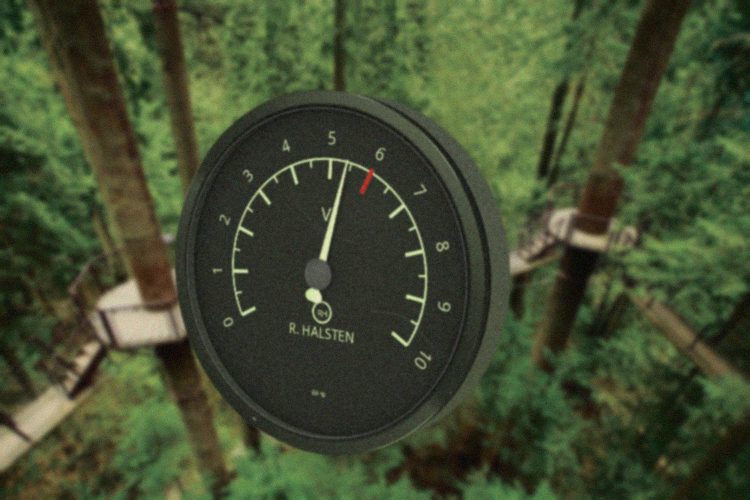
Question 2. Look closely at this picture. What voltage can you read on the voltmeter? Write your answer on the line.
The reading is 5.5 V
